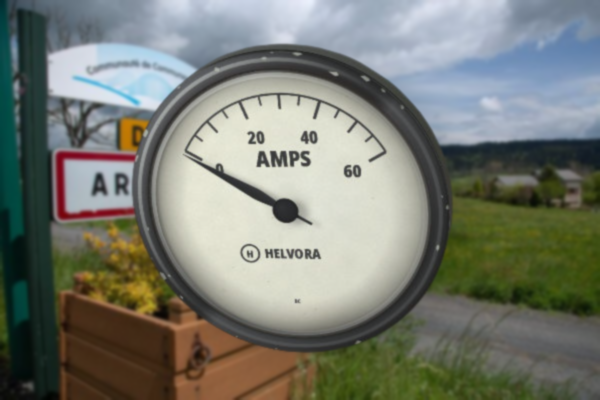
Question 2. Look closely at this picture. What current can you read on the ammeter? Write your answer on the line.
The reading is 0 A
